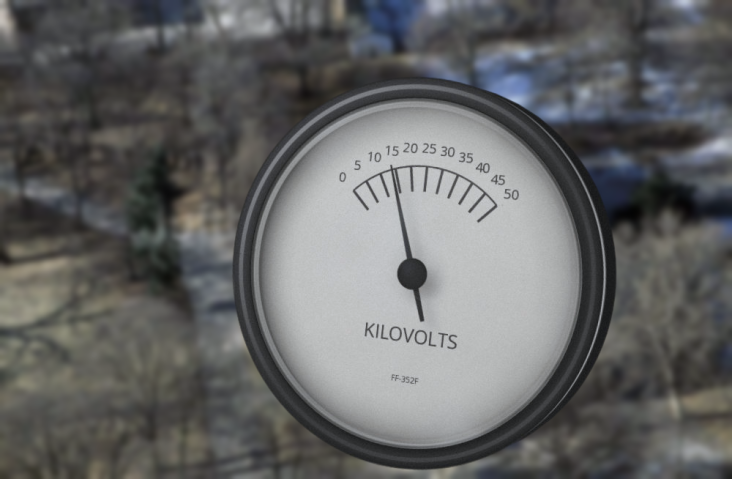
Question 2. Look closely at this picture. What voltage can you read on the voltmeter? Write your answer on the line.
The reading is 15 kV
